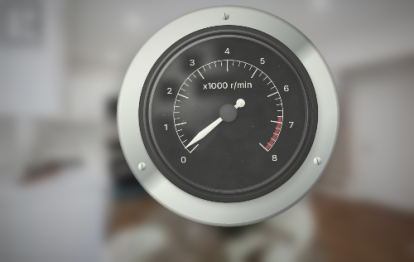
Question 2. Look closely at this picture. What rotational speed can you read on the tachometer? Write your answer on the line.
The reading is 200 rpm
